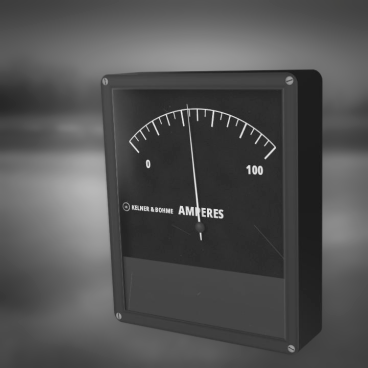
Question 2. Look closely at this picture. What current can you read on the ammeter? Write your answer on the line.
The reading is 45 A
